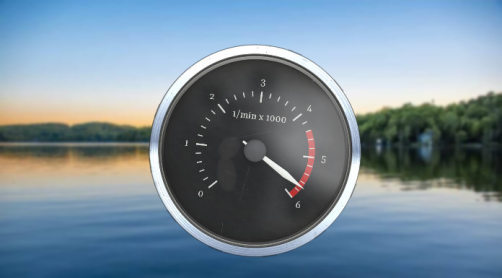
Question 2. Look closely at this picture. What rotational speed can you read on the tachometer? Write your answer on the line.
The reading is 5700 rpm
